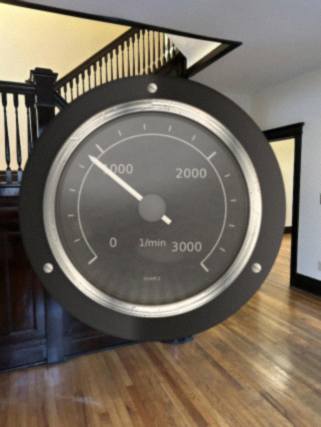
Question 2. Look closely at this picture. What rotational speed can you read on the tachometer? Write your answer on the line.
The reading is 900 rpm
